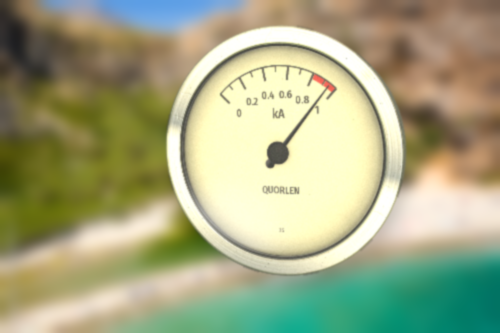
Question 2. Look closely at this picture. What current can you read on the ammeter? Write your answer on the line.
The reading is 0.95 kA
